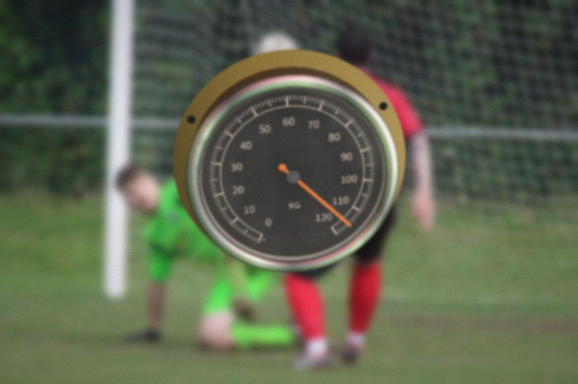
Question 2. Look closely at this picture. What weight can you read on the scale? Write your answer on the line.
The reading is 115 kg
